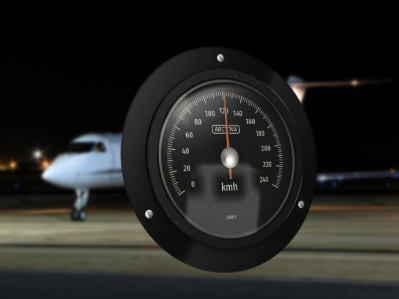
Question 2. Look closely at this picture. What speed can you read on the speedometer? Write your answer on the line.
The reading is 120 km/h
